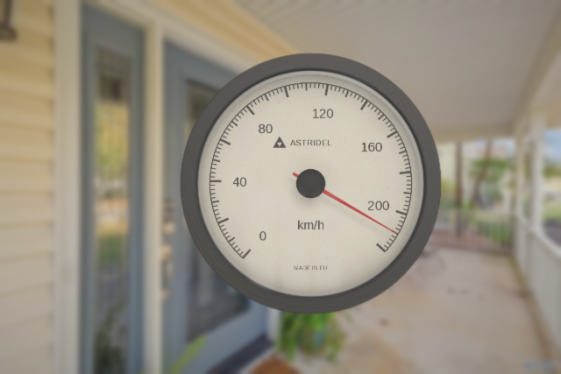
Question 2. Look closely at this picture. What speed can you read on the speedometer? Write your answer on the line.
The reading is 210 km/h
